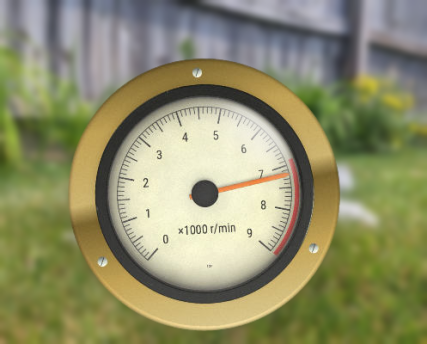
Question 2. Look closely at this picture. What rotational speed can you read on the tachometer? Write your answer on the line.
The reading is 7200 rpm
